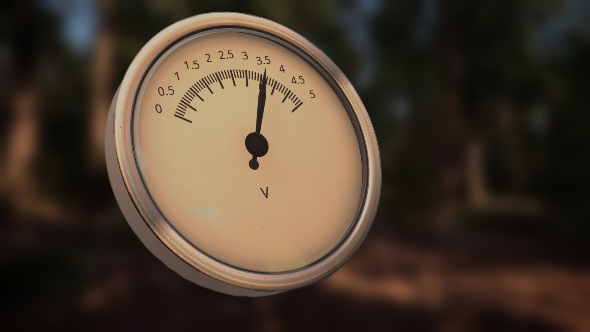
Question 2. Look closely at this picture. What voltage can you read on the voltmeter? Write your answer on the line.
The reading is 3.5 V
